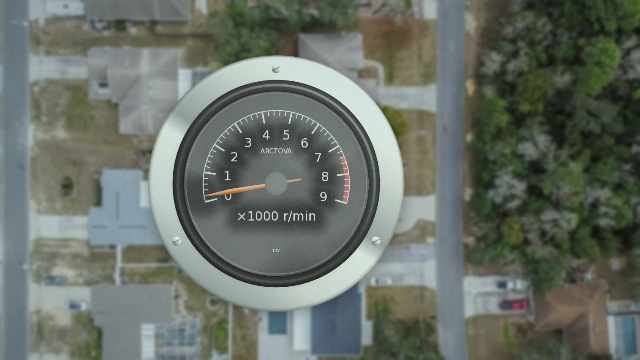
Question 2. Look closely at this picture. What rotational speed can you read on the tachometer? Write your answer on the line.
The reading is 200 rpm
